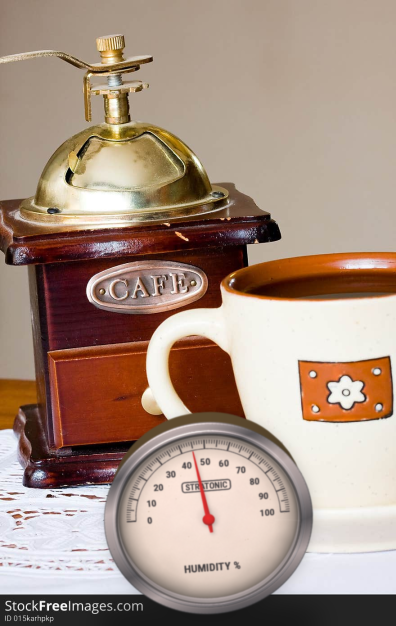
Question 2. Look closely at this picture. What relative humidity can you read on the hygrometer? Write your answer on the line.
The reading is 45 %
